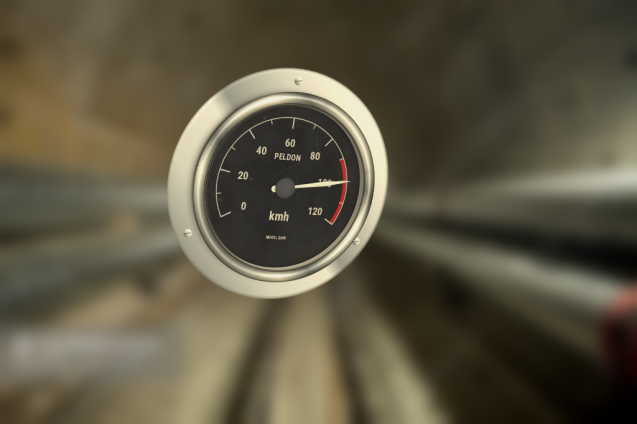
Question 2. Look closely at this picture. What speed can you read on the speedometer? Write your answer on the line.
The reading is 100 km/h
